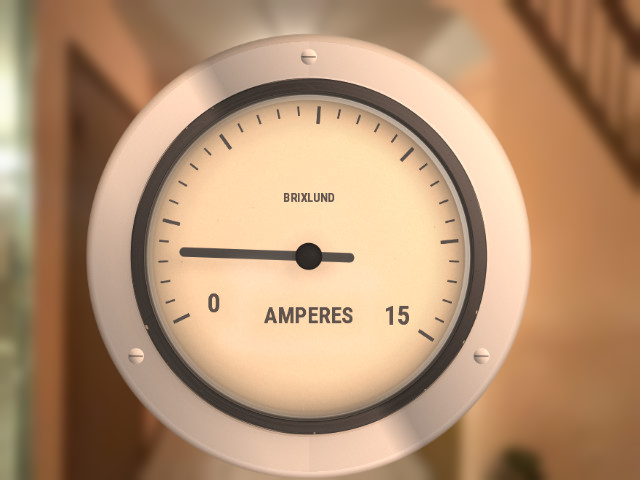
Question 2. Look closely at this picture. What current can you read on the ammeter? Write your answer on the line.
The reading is 1.75 A
